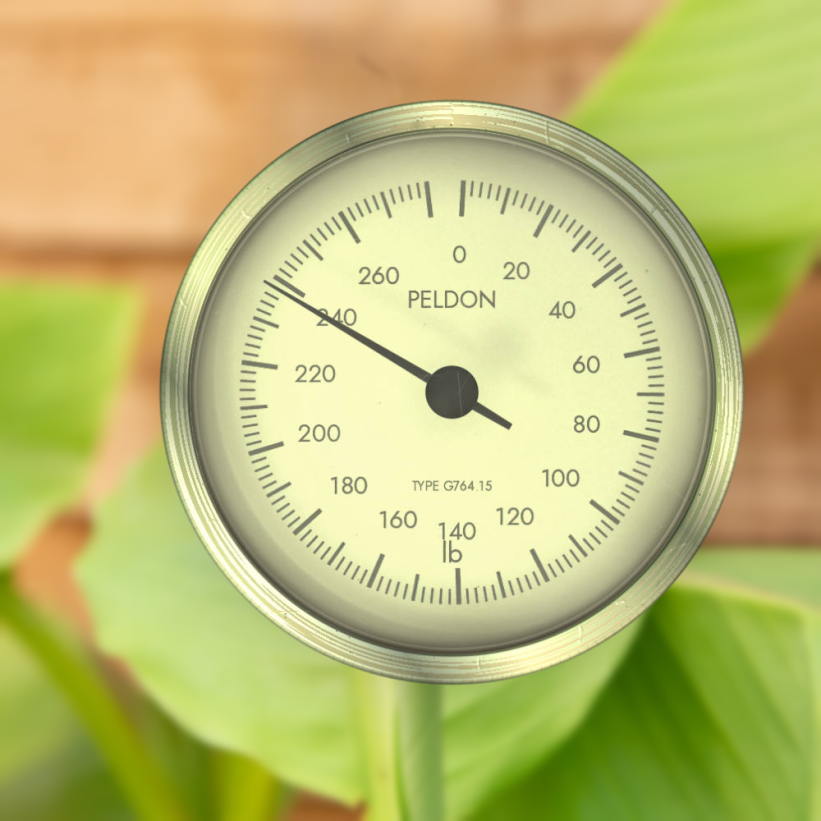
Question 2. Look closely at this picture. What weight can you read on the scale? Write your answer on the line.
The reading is 238 lb
